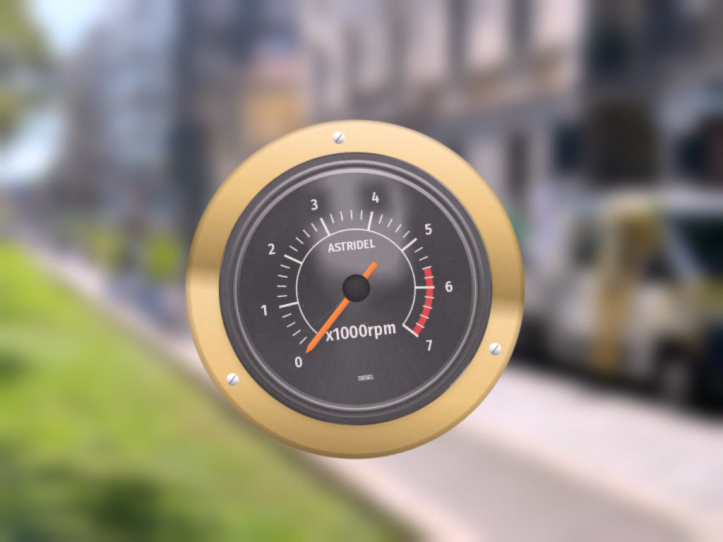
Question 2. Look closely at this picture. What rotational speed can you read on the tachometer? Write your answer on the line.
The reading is 0 rpm
